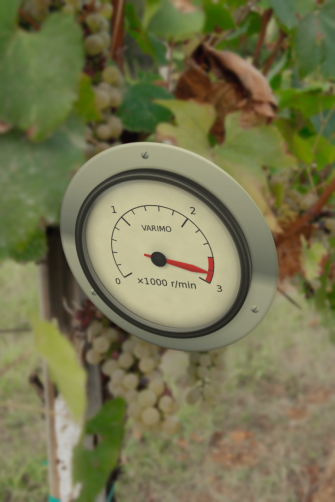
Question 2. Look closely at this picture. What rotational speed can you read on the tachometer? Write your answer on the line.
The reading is 2800 rpm
